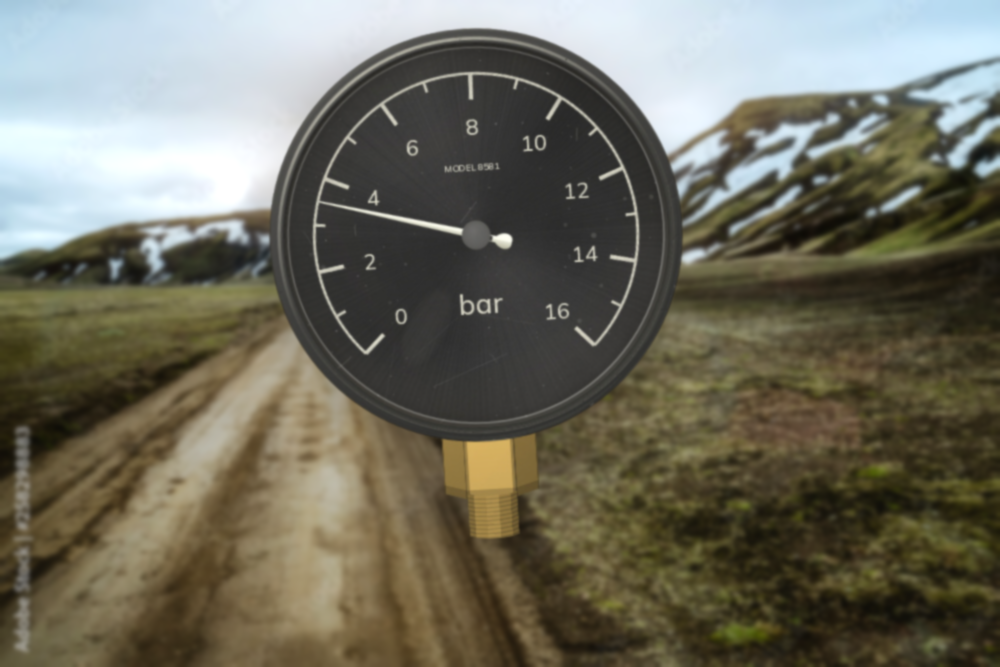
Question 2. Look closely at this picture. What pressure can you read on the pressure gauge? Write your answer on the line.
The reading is 3.5 bar
